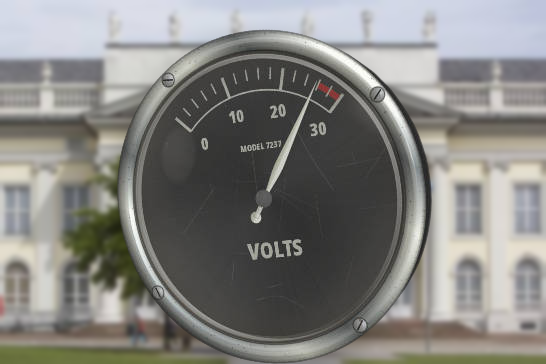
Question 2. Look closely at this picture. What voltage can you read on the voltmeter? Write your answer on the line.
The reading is 26 V
